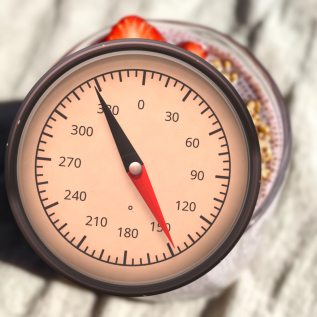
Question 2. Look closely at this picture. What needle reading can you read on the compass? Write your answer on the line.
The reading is 147.5 °
